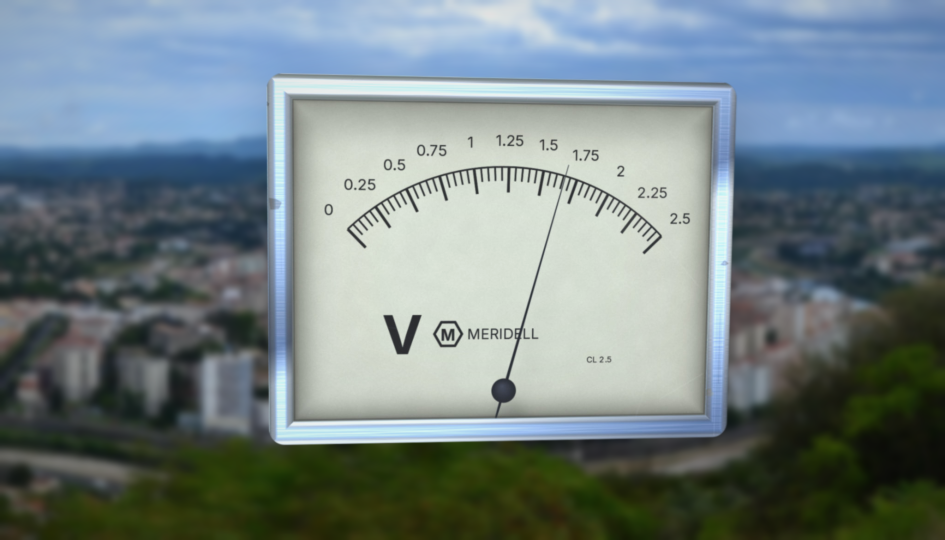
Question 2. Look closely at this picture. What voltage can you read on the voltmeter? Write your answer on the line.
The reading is 1.65 V
